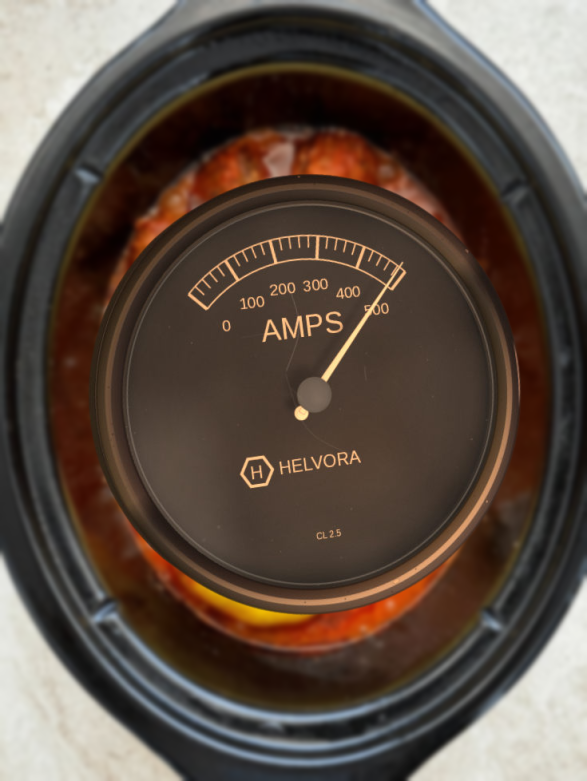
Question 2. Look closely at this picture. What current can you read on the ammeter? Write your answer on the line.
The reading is 480 A
